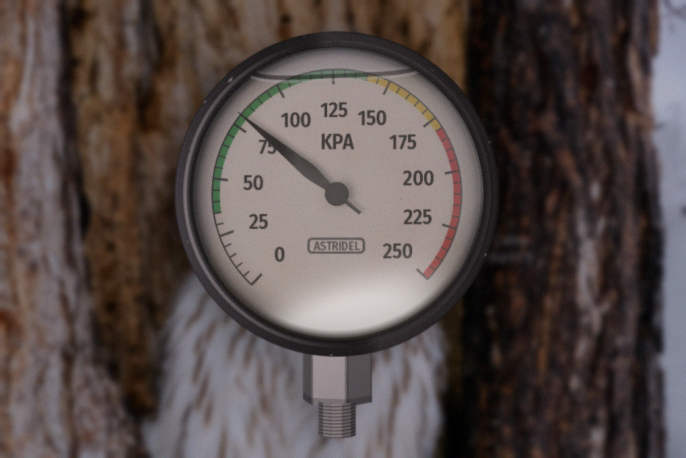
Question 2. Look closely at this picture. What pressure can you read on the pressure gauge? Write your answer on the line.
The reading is 80 kPa
